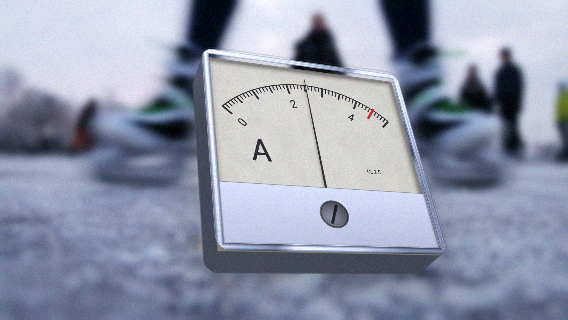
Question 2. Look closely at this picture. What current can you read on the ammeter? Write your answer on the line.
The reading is 2.5 A
